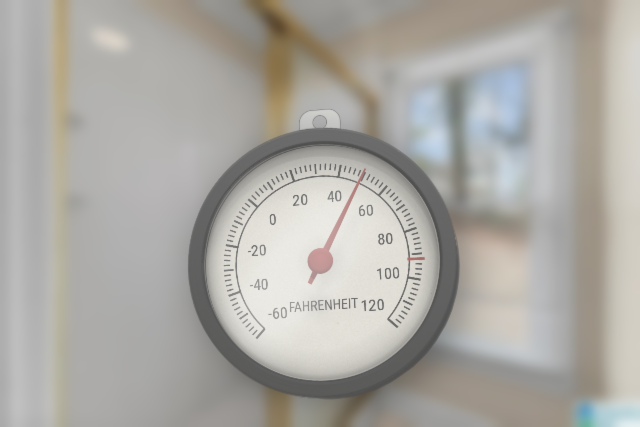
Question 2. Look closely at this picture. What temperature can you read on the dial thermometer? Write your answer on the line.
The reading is 50 °F
